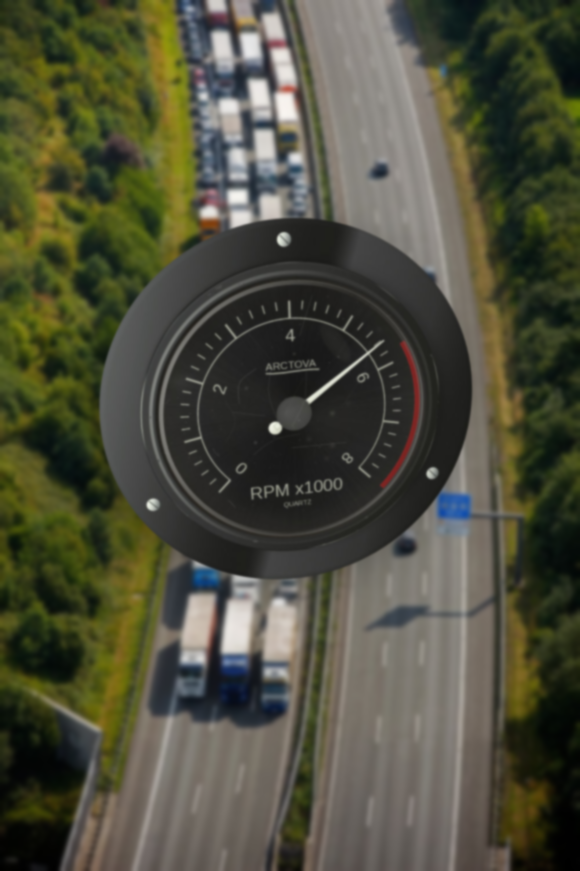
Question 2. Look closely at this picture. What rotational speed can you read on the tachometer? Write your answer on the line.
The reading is 5600 rpm
